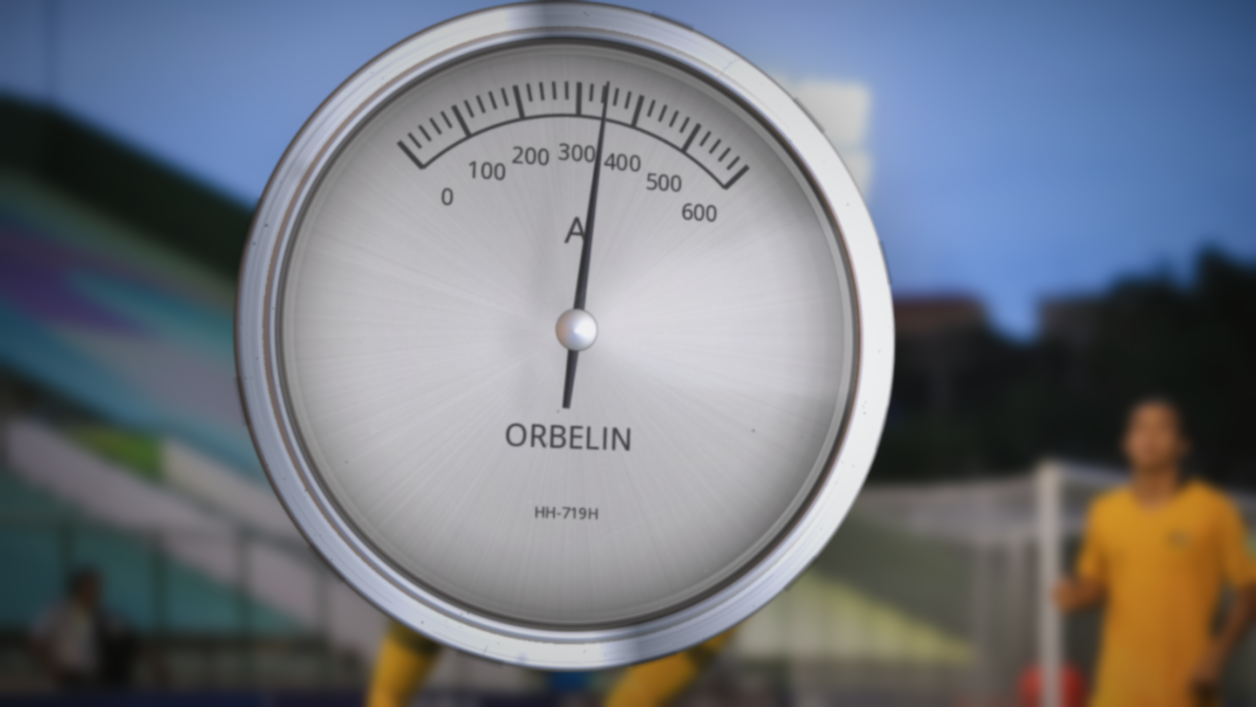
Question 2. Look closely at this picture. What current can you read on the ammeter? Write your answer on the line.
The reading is 340 A
